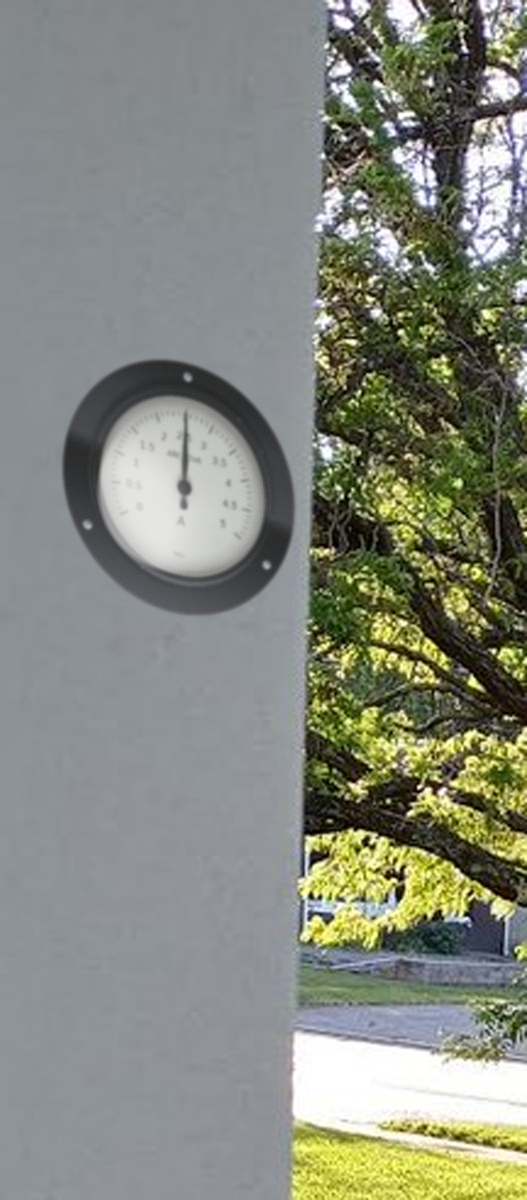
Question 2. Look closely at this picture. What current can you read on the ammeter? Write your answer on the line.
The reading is 2.5 A
